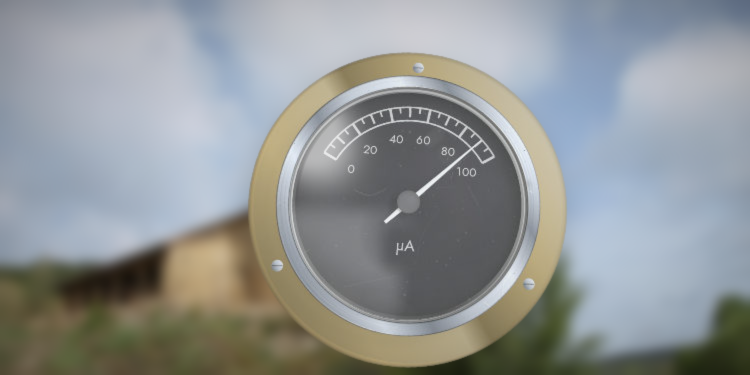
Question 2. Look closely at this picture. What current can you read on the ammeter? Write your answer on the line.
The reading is 90 µA
